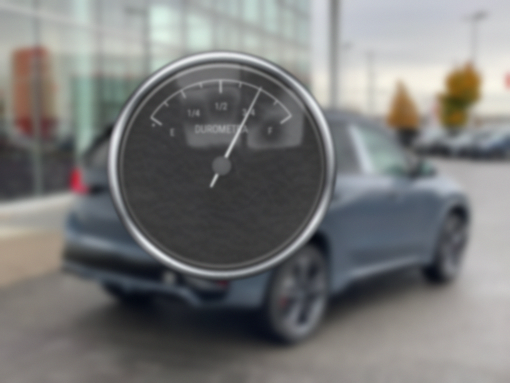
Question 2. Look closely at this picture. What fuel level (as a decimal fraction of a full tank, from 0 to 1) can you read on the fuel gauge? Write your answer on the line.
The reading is 0.75
